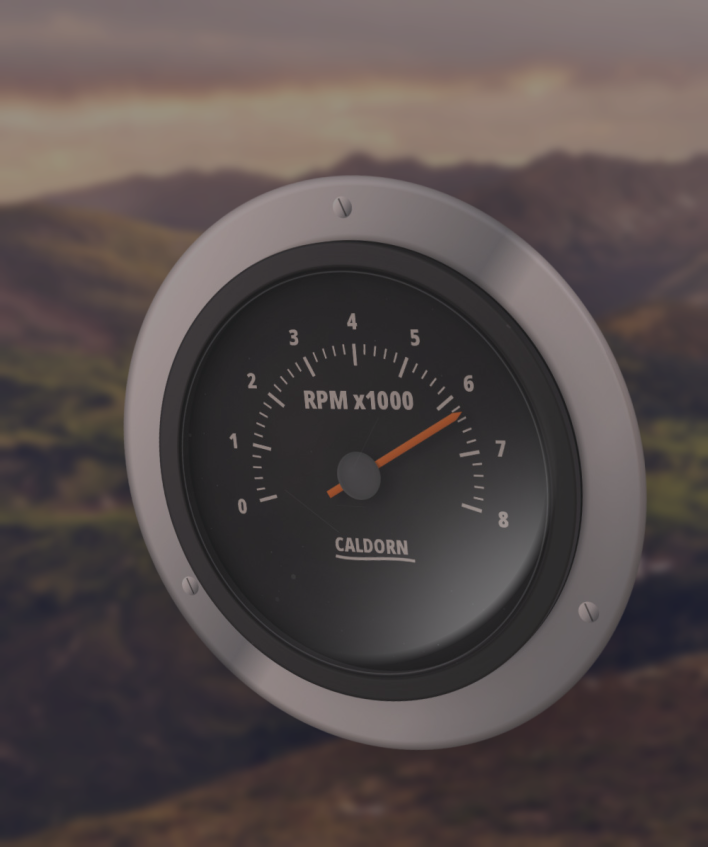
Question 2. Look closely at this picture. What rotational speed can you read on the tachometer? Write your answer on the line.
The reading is 6300 rpm
